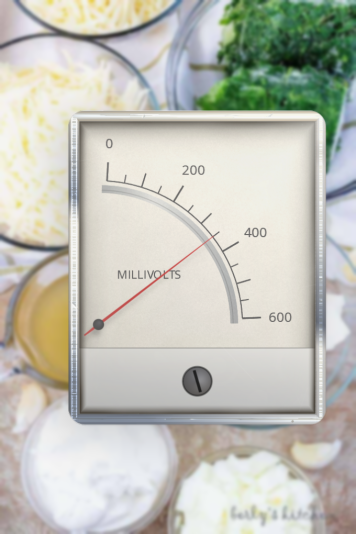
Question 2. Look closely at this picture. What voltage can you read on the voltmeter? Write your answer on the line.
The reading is 350 mV
